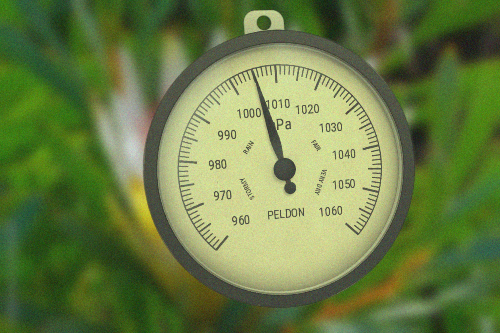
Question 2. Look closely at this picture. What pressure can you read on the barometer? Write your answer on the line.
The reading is 1005 hPa
